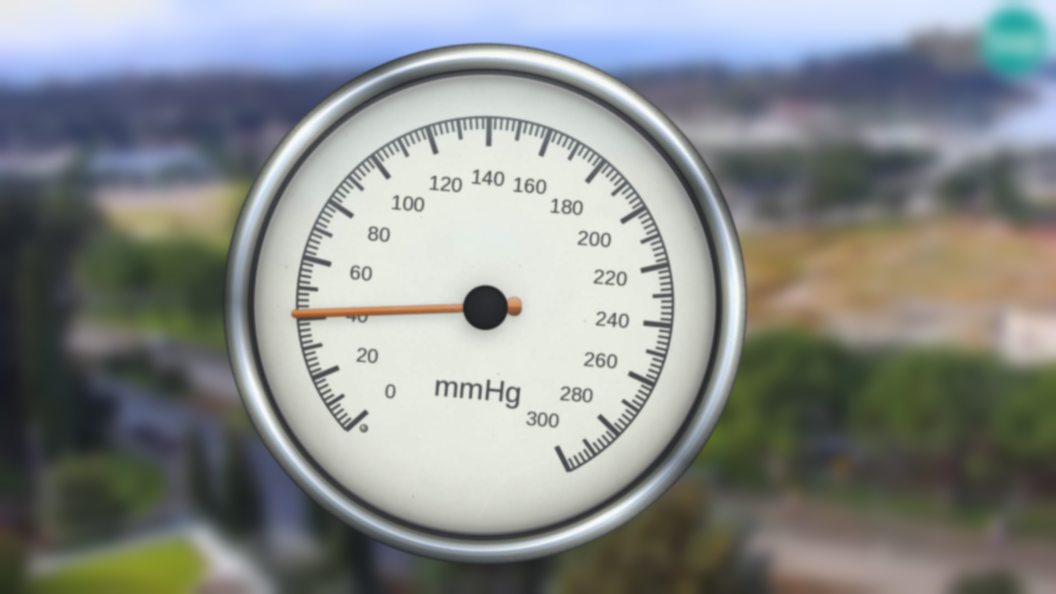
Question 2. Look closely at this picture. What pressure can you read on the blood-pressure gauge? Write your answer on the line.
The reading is 42 mmHg
